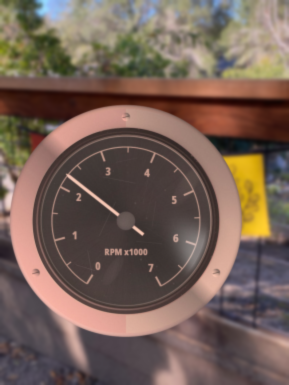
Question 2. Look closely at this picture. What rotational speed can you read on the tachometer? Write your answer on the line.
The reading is 2250 rpm
